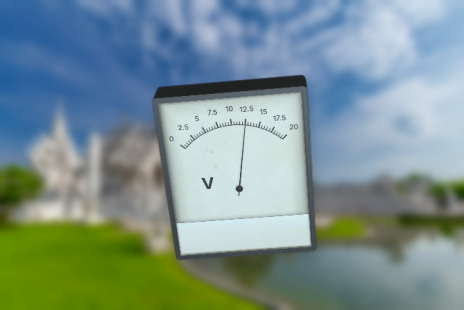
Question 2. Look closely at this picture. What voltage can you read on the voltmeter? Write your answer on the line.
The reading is 12.5 V
